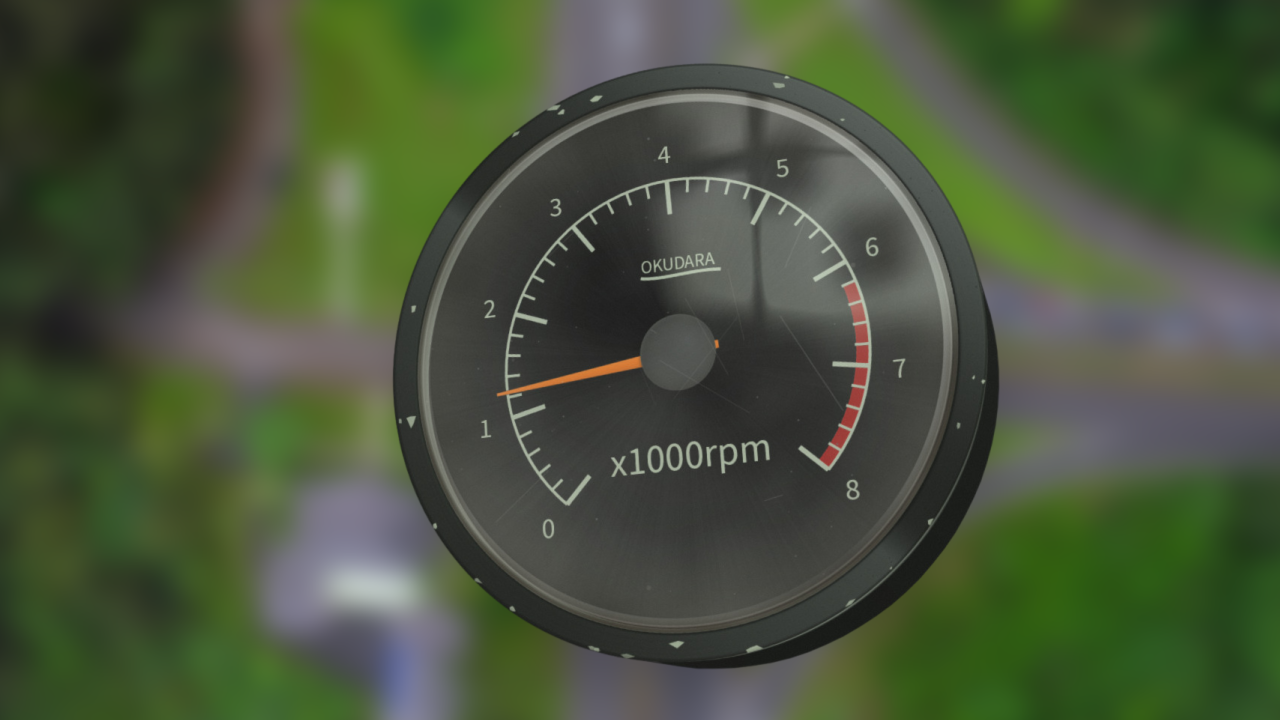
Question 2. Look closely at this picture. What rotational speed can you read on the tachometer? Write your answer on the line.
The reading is 1200 rpm
